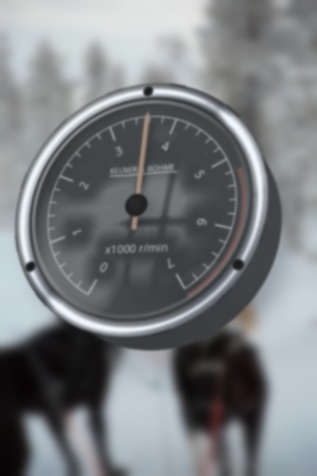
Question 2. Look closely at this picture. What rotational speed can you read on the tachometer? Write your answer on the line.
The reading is 3600 rpm
